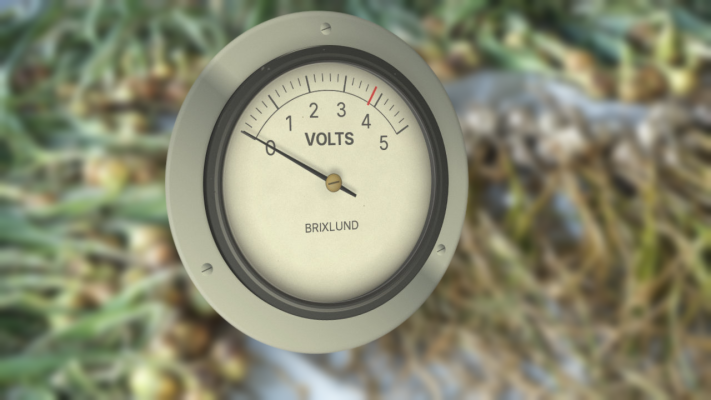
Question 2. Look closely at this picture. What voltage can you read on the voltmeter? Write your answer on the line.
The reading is 0 V
